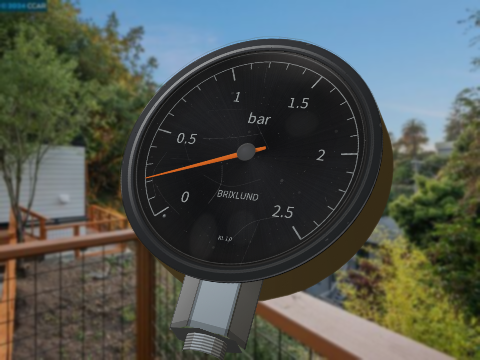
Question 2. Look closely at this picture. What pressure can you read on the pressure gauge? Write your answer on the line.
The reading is 0.2 bar
